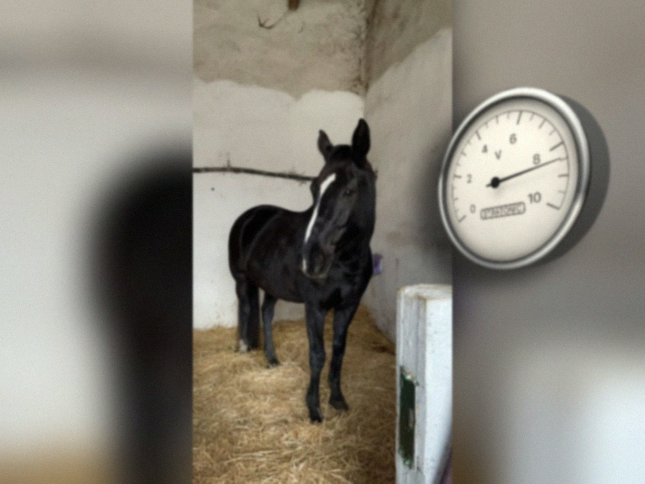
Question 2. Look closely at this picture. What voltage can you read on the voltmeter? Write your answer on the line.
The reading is 8.5 V
